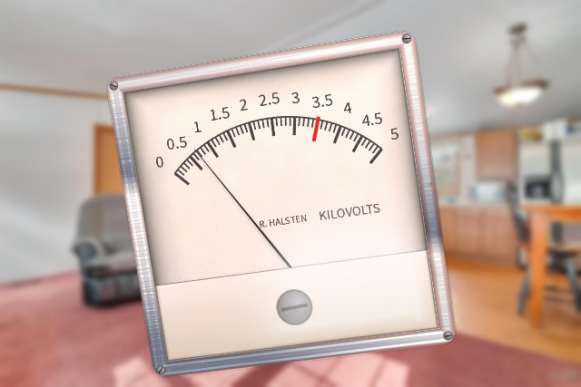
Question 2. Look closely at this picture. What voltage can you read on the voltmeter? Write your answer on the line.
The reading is 0.7 kV
